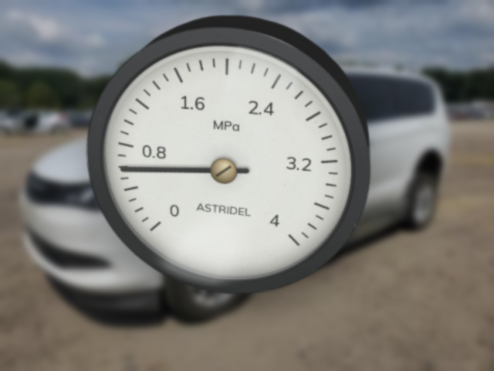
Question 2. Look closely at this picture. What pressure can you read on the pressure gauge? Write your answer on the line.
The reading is 0.6 MPa
